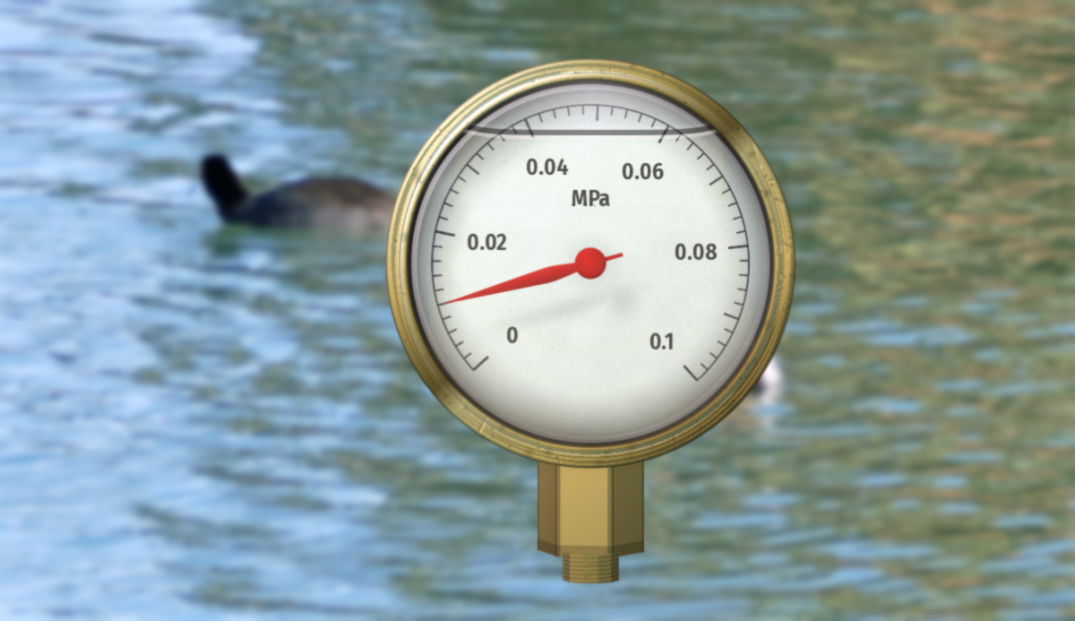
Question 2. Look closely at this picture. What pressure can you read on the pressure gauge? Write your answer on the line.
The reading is 0.01 MPa
